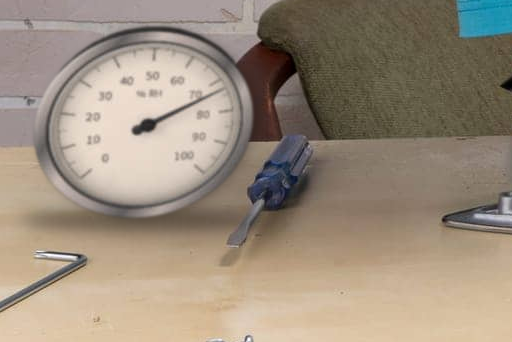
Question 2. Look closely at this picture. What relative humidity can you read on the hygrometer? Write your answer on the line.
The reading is 72.5 %
